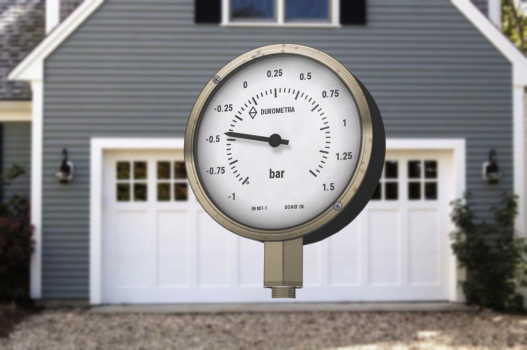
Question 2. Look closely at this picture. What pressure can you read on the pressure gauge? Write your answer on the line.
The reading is -0.45 bar
